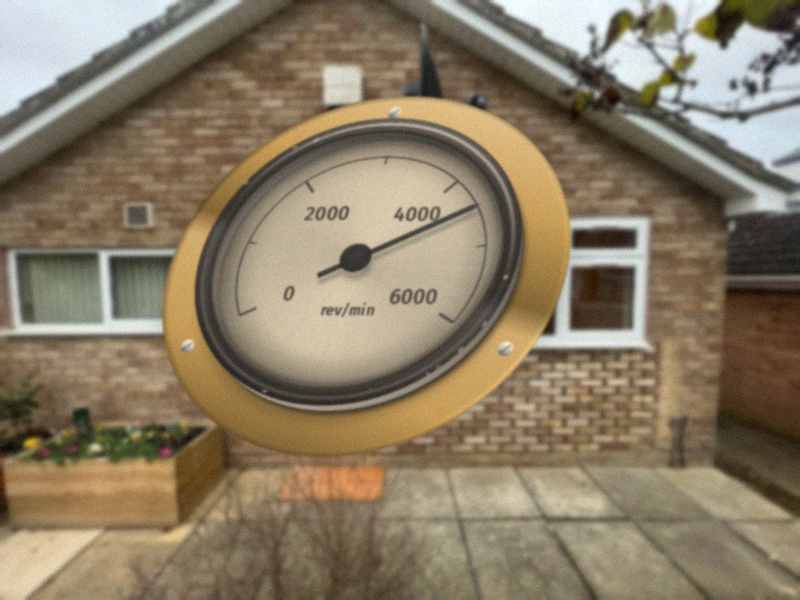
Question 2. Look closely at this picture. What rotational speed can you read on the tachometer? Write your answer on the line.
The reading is 4500 rpm
